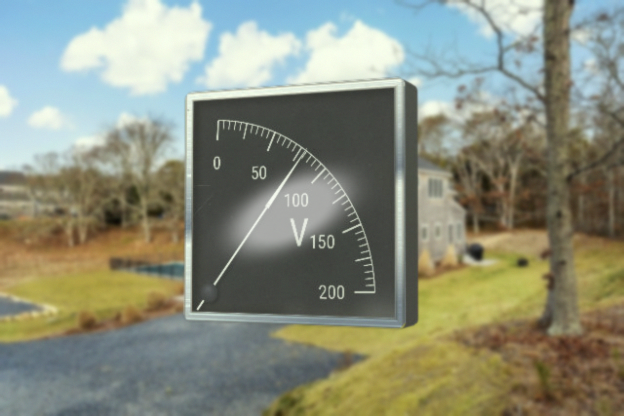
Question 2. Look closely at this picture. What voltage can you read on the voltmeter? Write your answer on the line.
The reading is 80 V
